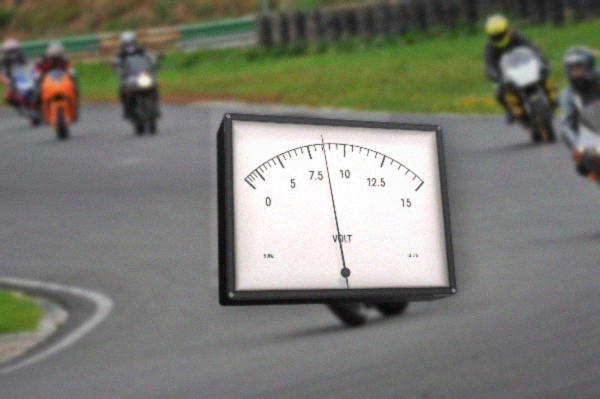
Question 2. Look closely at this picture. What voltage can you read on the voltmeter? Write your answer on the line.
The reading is 8.5 V
